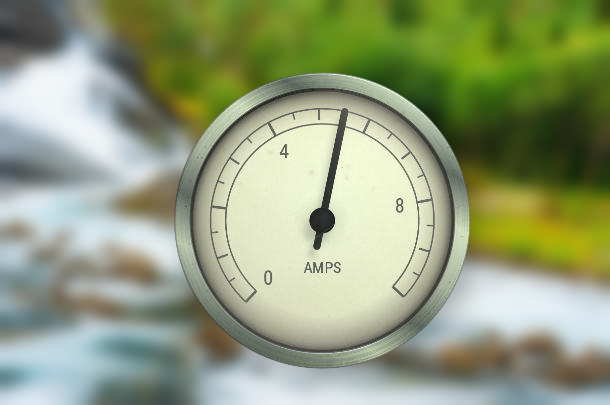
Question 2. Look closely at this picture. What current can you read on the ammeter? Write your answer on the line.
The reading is 5.5 A
